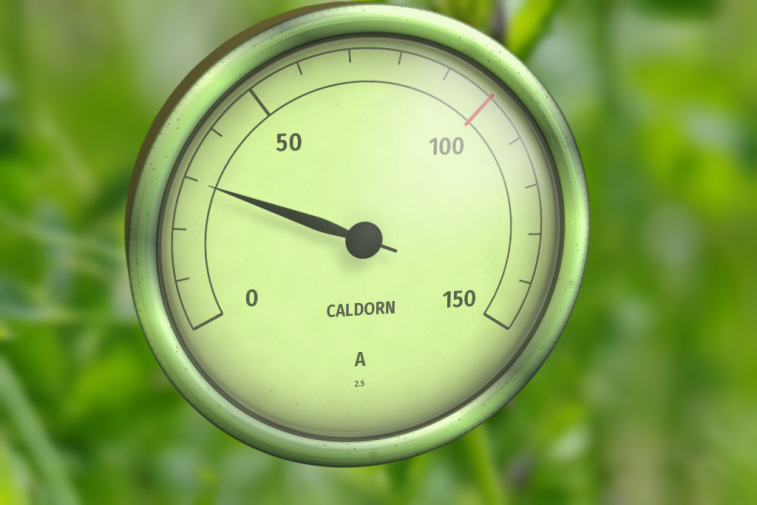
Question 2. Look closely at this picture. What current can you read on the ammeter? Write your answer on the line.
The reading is 30 A
